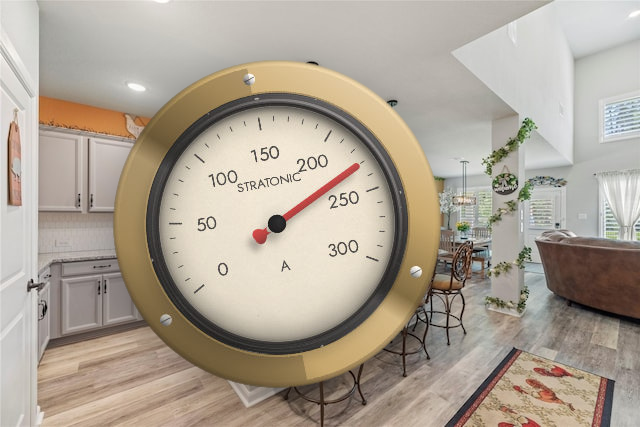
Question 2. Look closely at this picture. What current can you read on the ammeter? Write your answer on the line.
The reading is 230 A
